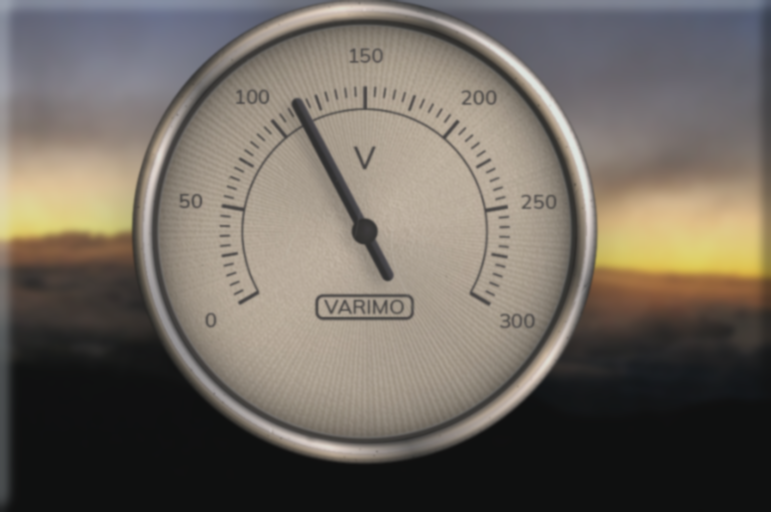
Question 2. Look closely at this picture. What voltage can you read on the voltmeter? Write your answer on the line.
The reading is 115 V
